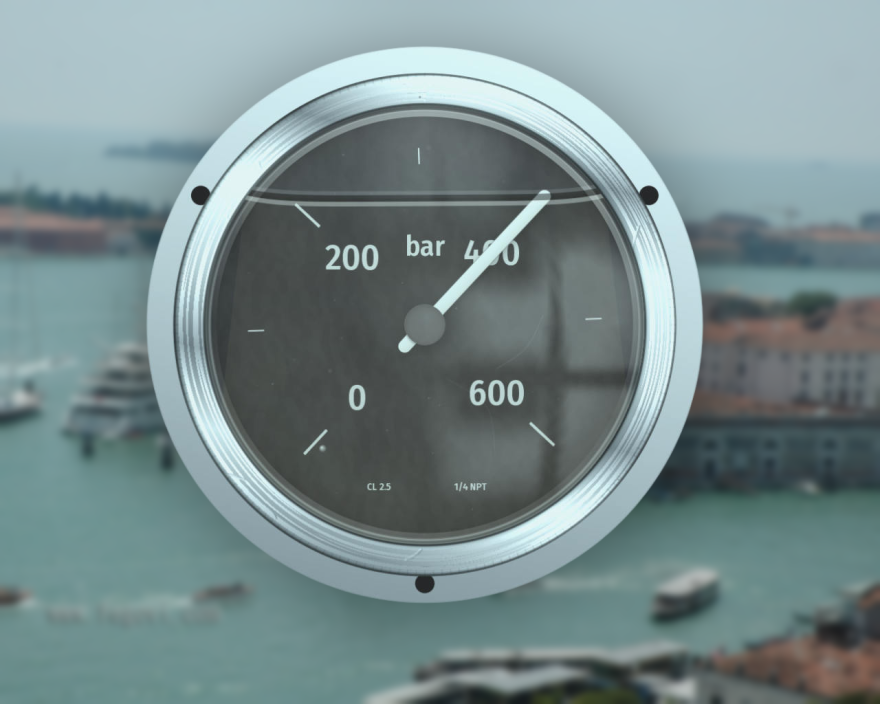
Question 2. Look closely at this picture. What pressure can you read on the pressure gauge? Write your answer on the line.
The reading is 400 bar
